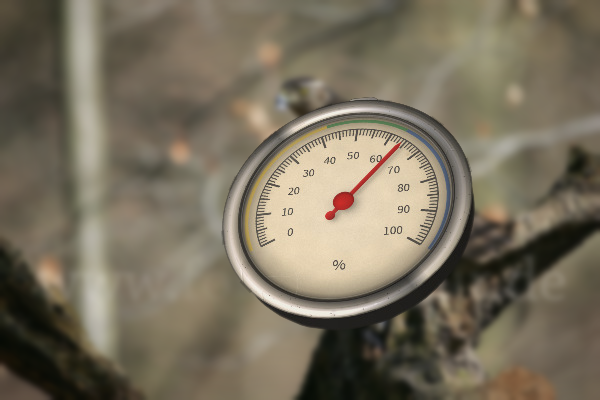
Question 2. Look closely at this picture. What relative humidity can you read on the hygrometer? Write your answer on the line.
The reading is 65 %
